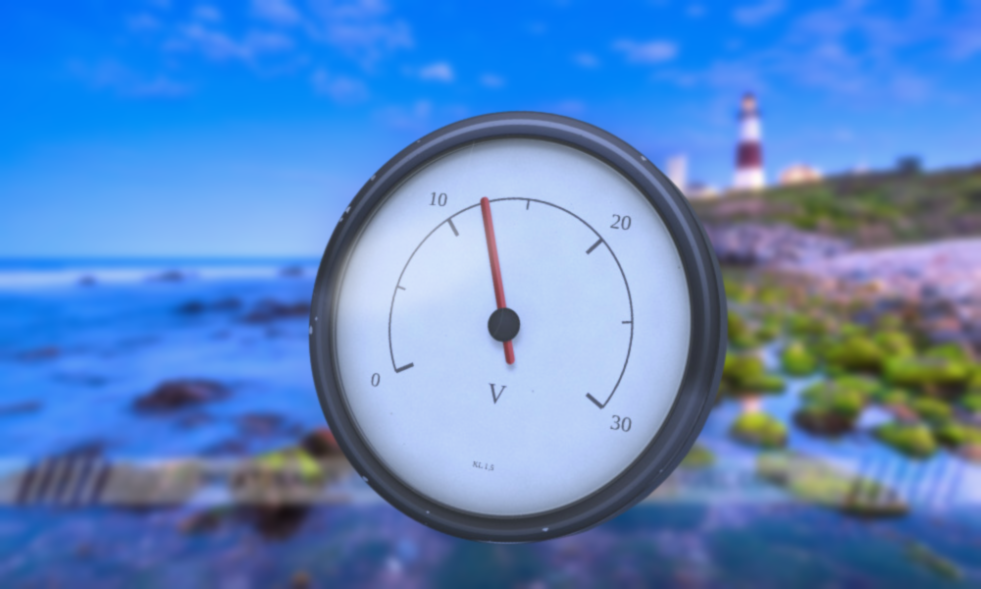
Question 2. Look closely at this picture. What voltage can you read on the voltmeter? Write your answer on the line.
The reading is 12.5 V
